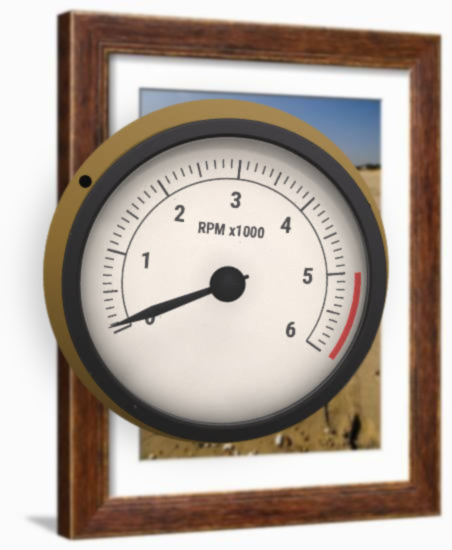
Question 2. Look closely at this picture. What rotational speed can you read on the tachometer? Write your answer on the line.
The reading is 100 rpm
